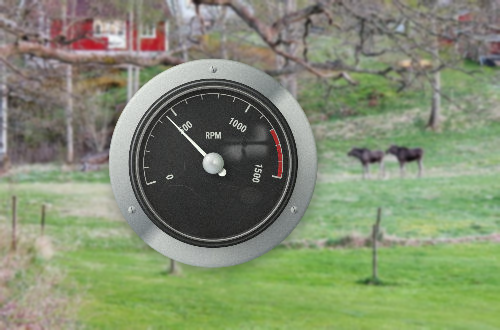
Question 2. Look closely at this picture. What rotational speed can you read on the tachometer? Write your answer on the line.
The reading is 450 rpm
